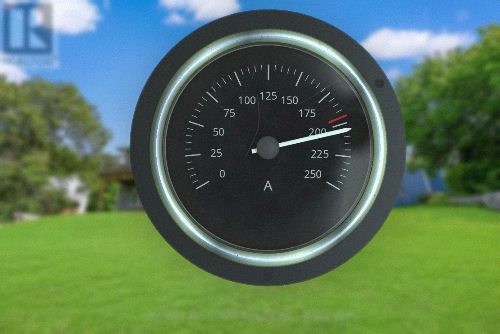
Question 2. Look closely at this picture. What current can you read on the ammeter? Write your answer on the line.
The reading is 205 A
